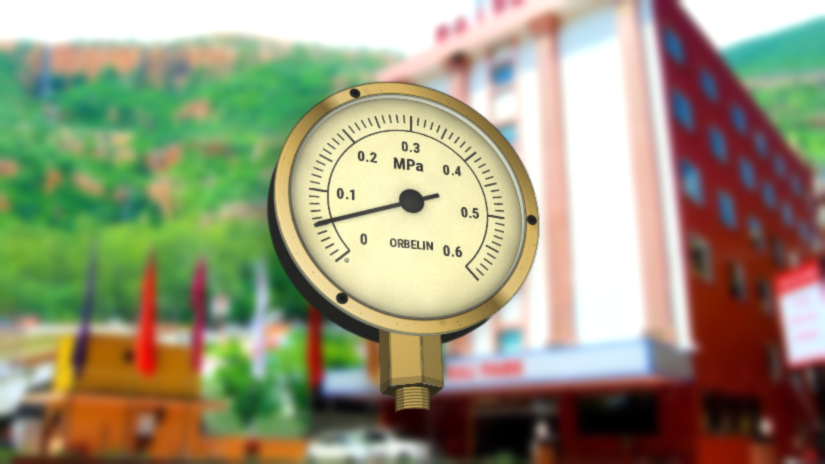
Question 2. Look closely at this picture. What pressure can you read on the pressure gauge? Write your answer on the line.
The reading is 0.05 MPa
